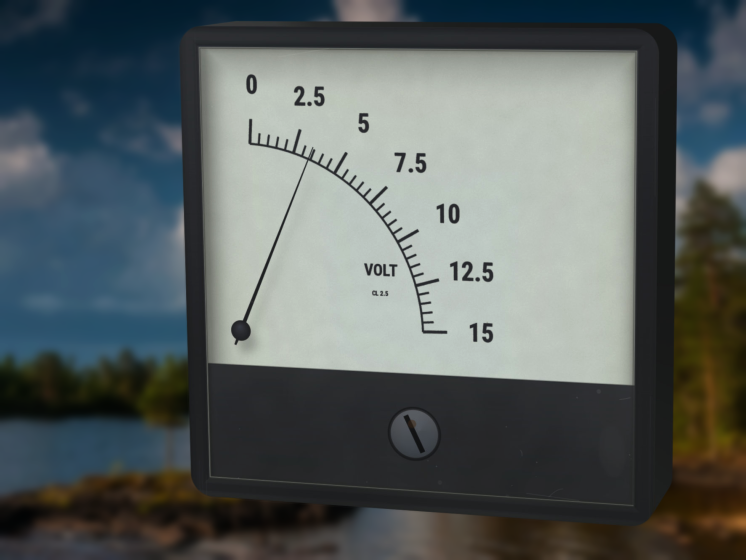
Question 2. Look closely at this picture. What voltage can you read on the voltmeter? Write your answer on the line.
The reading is 3.5 V
